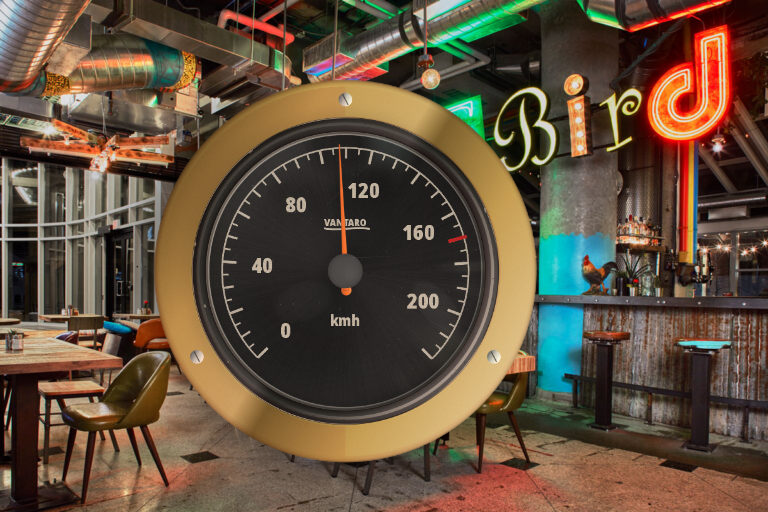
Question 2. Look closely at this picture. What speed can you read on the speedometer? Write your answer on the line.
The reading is 107.5 km/h
